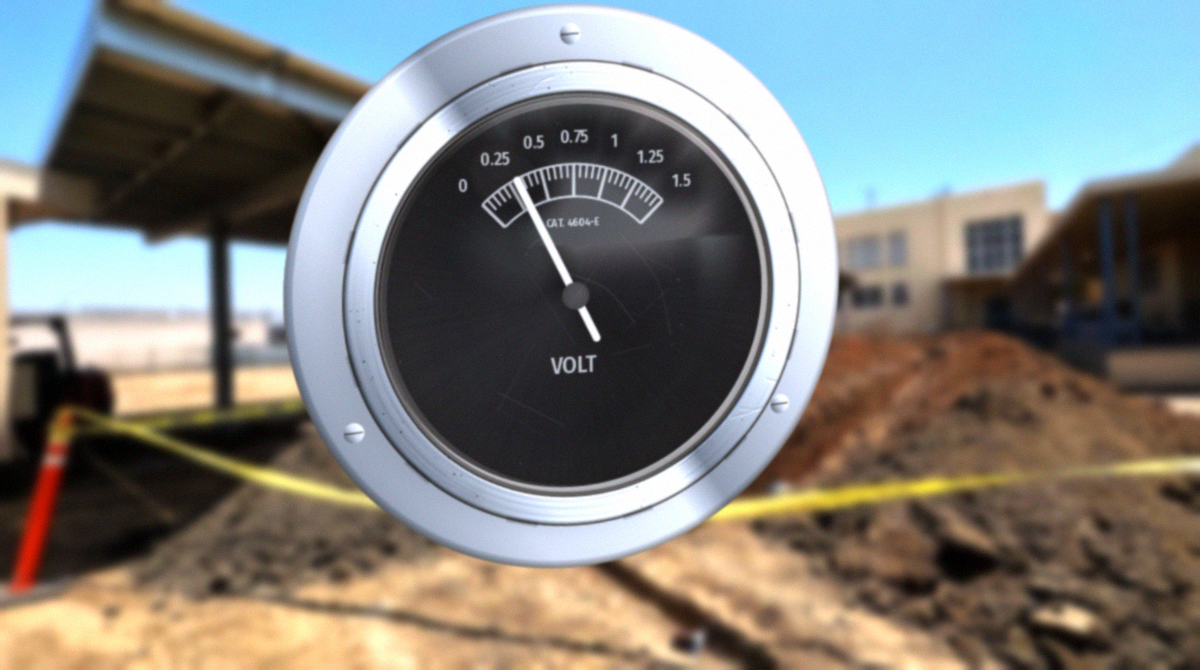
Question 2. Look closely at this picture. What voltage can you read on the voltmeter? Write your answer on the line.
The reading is 0.3 V
